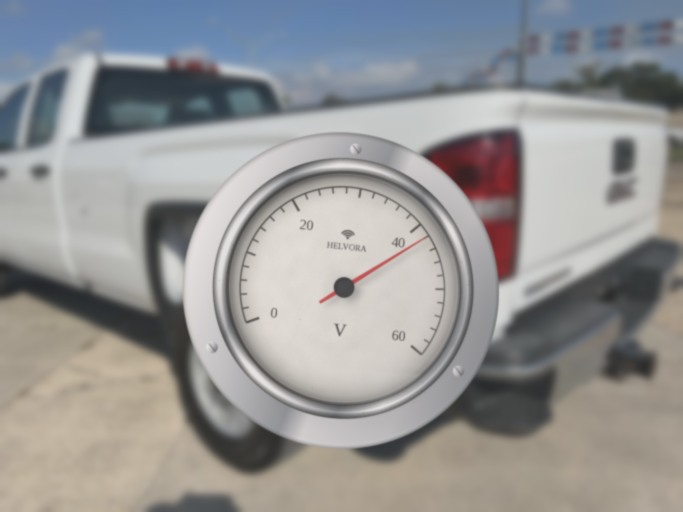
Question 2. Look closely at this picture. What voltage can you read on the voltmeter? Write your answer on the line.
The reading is 42 V
